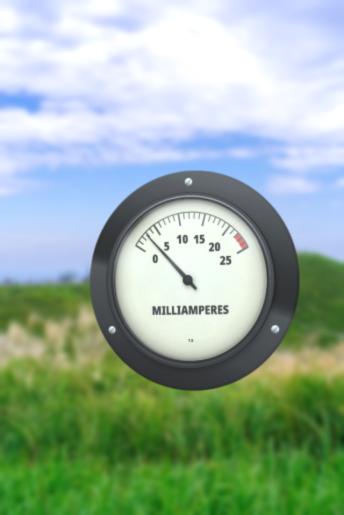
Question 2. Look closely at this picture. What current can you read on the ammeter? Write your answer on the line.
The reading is 3 mA
